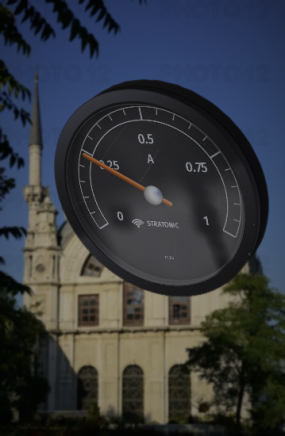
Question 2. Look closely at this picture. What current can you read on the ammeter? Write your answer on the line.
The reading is 0.25 A
